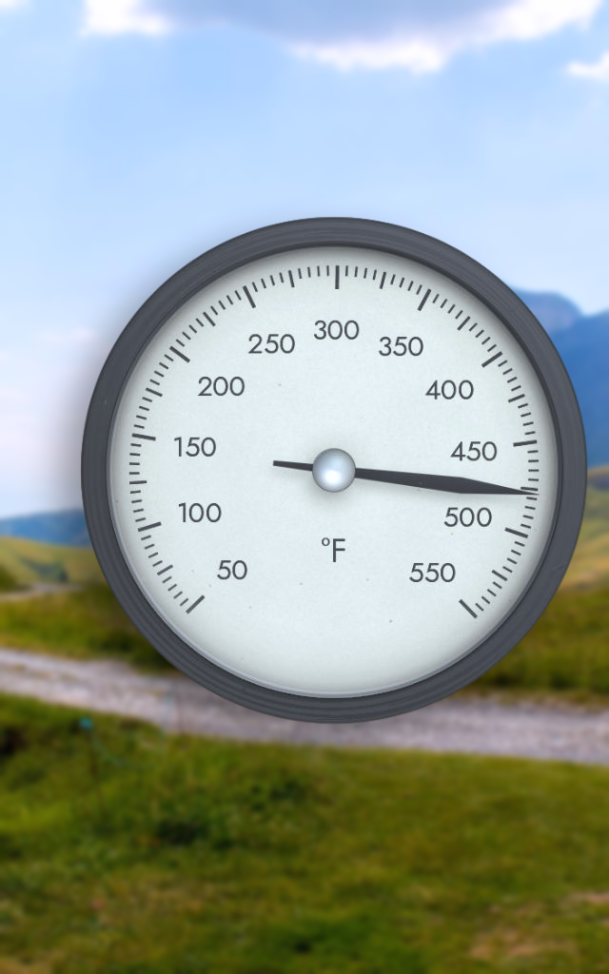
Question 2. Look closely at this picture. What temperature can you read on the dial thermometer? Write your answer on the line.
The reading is 477.5 °F
